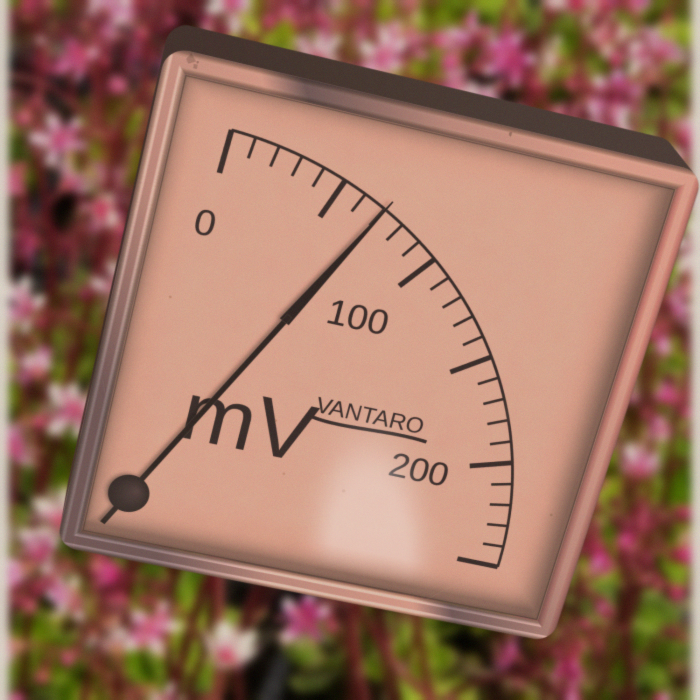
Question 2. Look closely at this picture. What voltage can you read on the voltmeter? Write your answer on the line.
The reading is 70 mV
